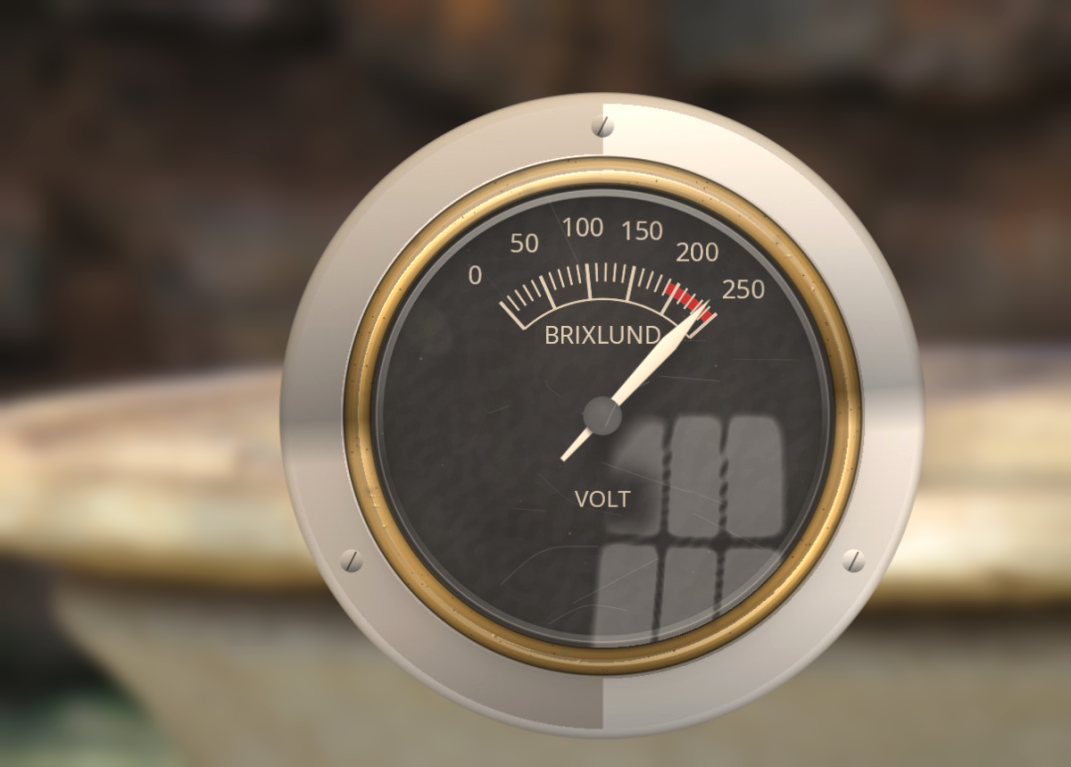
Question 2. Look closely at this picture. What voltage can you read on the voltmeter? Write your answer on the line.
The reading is 235 V
